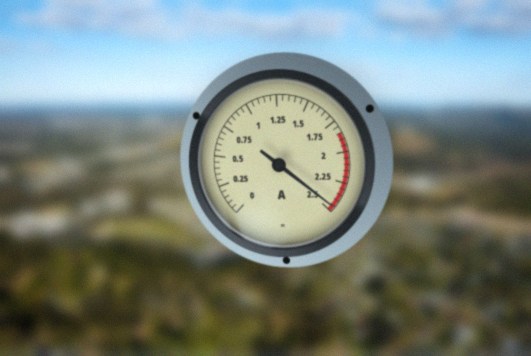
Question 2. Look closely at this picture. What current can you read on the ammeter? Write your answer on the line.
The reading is 2.45 A
